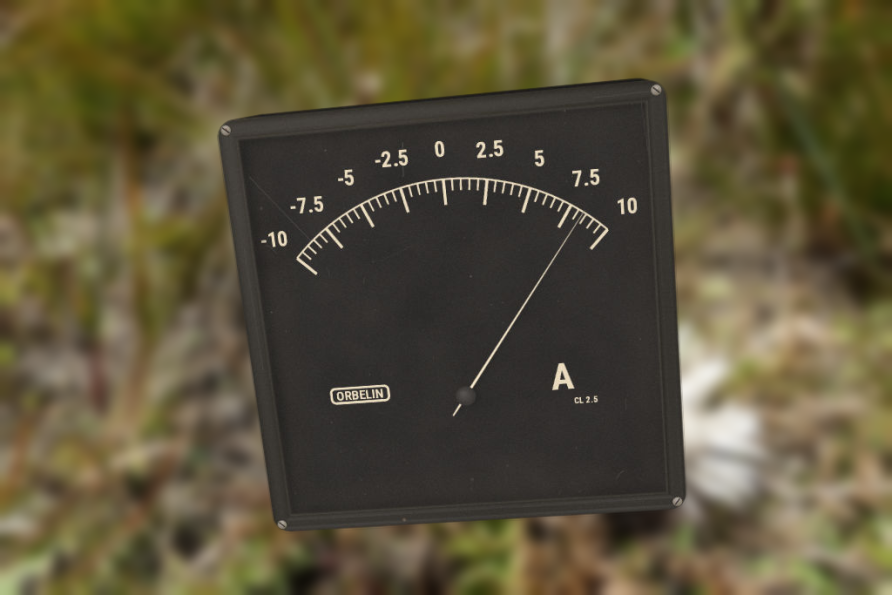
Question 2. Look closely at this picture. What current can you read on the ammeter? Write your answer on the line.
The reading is 8.25 A
